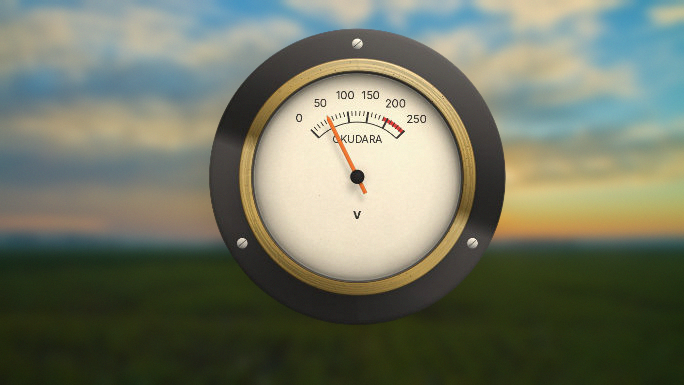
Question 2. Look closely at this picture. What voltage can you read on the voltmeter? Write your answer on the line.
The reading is 50 V
